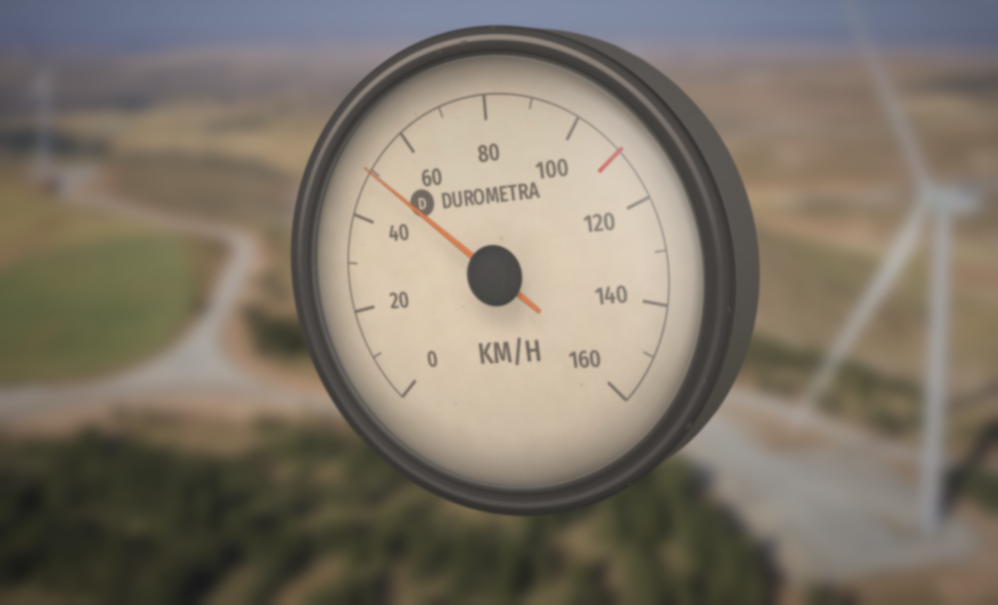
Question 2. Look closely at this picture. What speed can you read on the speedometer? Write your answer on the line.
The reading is 50 km/h
